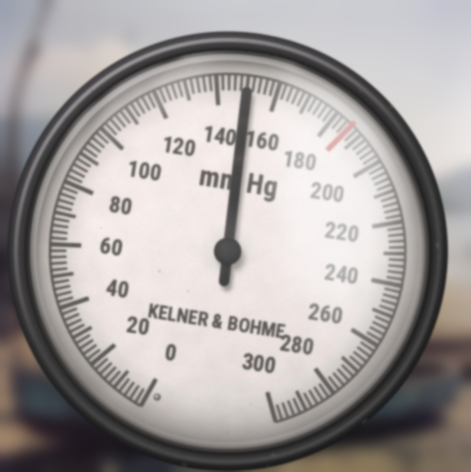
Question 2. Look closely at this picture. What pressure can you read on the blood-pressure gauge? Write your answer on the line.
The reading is 150 mmHg
